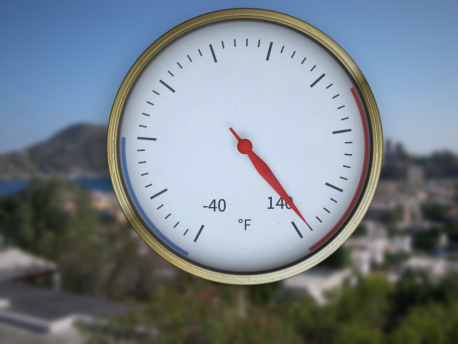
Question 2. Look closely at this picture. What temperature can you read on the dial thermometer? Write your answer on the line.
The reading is 136 °F
